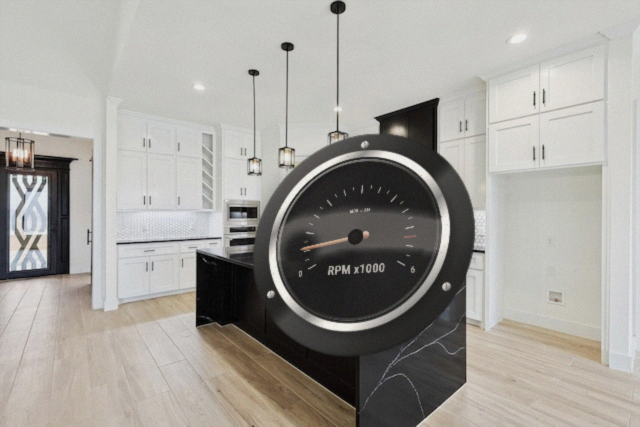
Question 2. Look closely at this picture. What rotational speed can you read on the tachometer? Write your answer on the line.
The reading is 500 rpm
